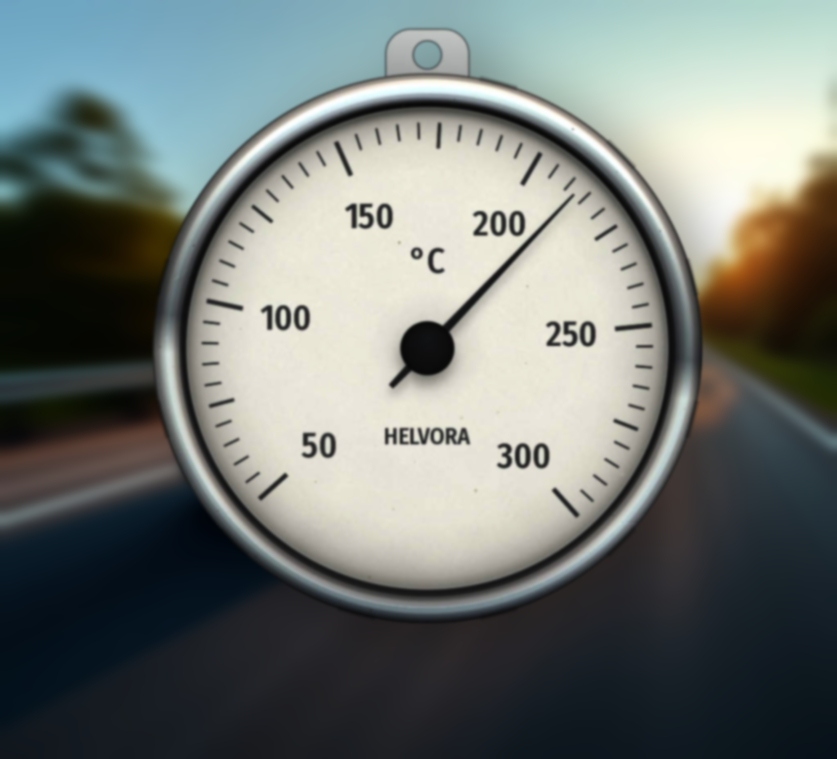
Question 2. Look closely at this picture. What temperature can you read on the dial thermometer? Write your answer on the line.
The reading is 212.5 °C
